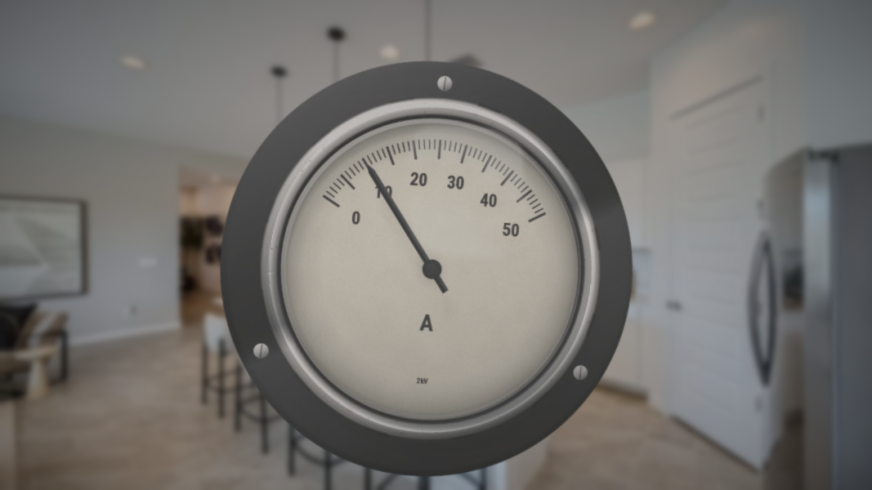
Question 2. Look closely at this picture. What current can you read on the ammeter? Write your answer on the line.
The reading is 10 A
